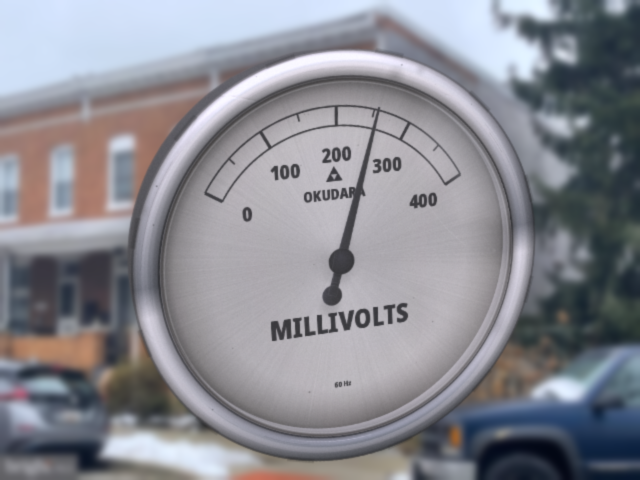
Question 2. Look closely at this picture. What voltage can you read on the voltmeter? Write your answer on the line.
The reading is 250 mV
